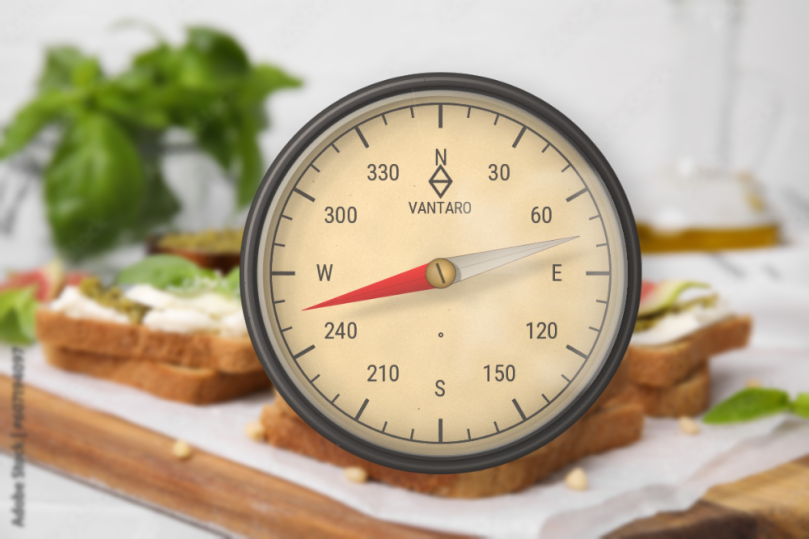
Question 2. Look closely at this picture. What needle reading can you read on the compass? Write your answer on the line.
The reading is 255 °
